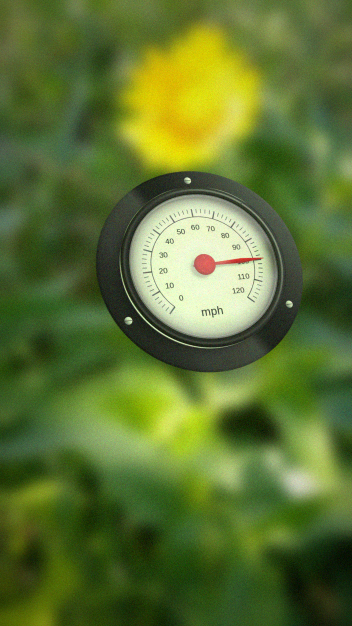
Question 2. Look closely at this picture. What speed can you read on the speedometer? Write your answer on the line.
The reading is 100 mph
